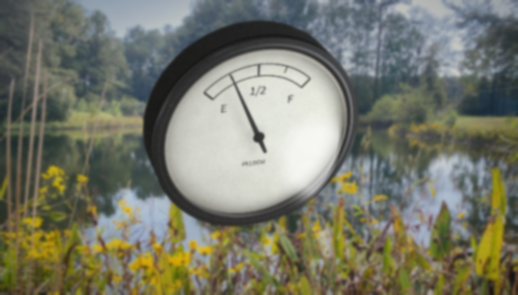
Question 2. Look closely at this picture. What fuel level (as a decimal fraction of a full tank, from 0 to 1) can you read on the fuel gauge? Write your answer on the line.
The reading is 0.25
